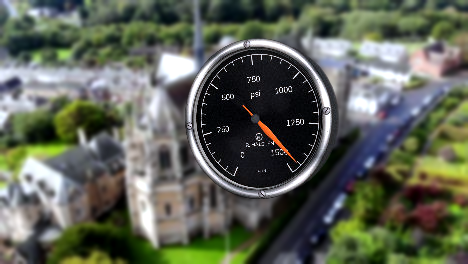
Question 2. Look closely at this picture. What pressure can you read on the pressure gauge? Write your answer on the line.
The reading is 1450 psi
